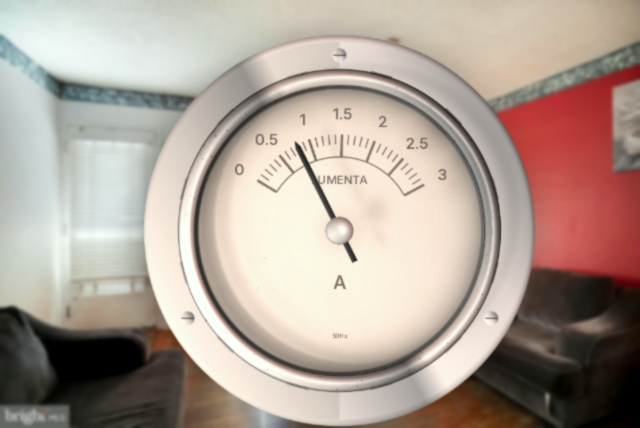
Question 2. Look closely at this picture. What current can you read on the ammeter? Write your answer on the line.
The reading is 0.8 A
